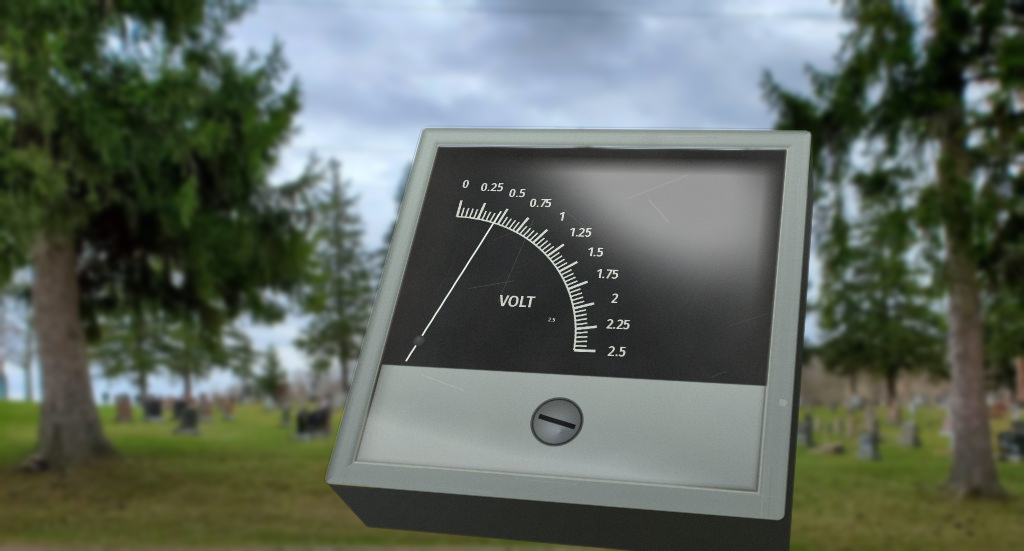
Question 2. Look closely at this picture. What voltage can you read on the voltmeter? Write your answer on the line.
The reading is 0.5 V
